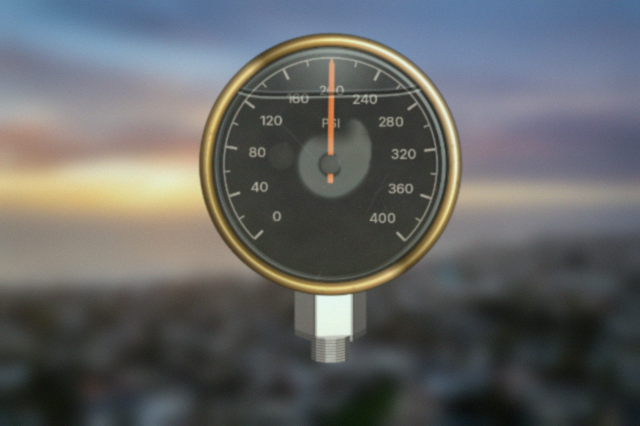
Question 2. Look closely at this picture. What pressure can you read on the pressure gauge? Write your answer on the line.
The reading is 200 psi
